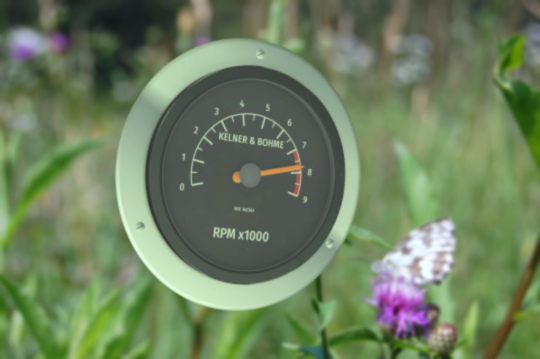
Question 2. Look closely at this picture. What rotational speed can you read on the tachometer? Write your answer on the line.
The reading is 7750 rpm
